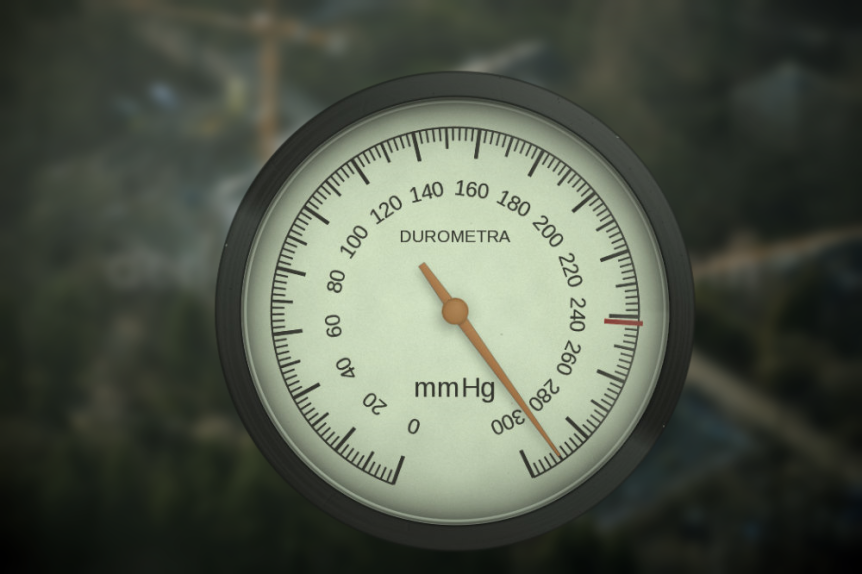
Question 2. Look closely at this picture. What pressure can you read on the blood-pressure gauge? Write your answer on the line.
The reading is 290 mmHg
